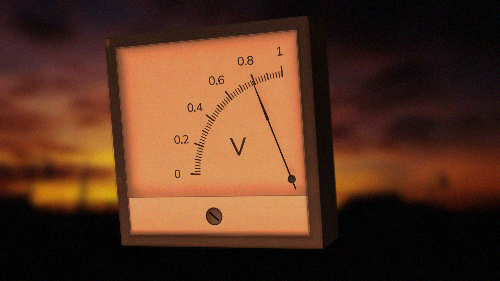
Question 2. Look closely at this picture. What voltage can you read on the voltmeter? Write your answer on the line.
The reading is 0.8 V
